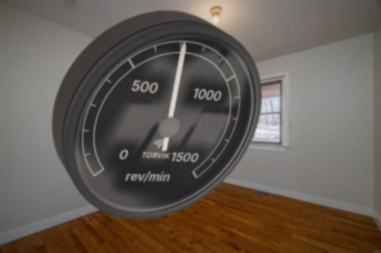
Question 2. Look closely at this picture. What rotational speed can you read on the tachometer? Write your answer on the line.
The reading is 700 rpm
